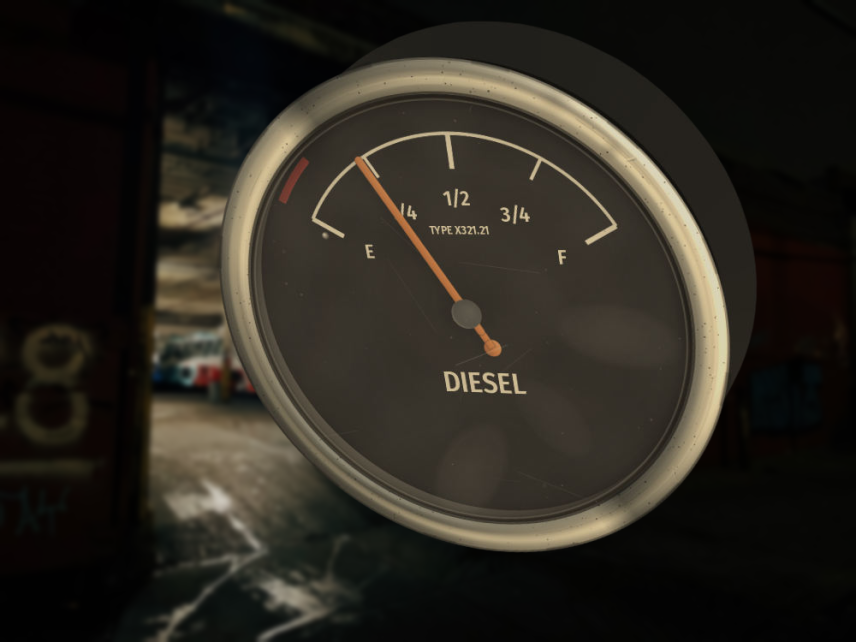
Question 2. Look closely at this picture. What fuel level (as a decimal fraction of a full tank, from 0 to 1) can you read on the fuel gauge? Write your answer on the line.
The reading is 0.25
